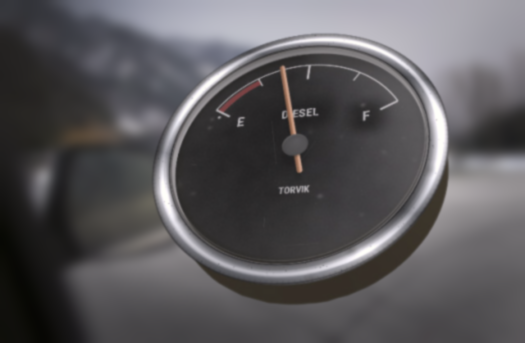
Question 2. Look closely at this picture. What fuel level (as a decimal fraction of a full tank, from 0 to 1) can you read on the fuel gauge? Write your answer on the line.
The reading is 0.375
